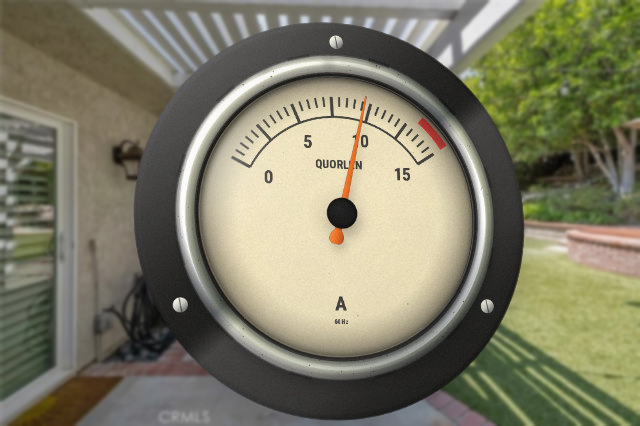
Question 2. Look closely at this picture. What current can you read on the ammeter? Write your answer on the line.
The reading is 9.5 A
